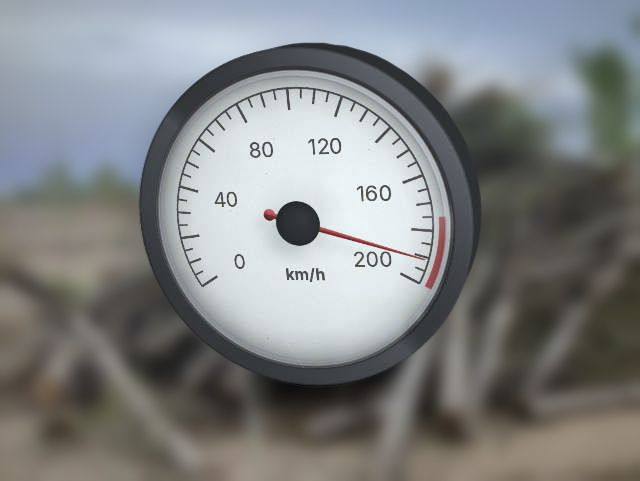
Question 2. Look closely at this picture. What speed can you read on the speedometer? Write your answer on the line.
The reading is 190 km/h
